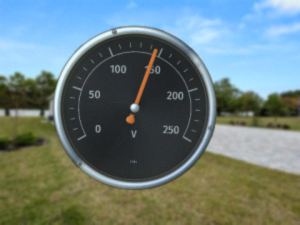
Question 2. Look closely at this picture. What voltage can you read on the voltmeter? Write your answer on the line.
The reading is 145 V
